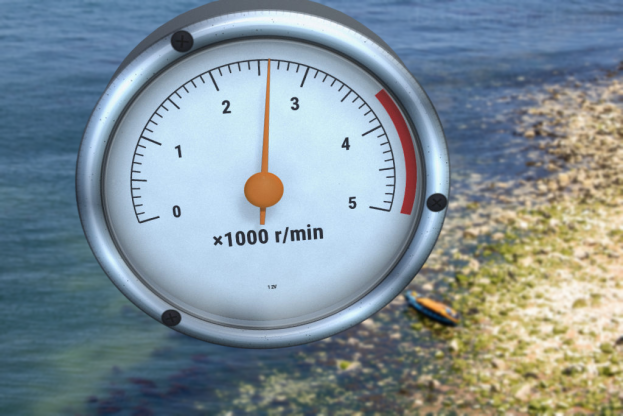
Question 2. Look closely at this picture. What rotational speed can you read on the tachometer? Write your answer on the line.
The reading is 2600 rpm
